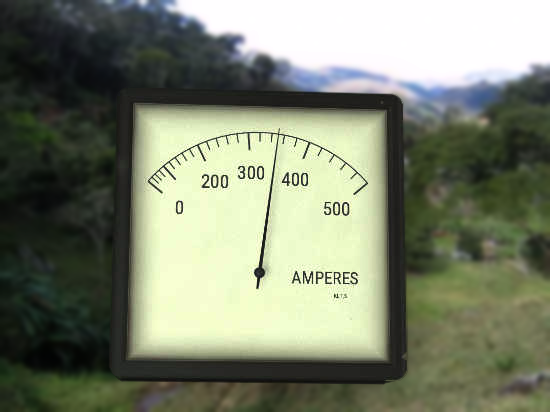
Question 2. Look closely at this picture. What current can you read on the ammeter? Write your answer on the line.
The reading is 350 A
